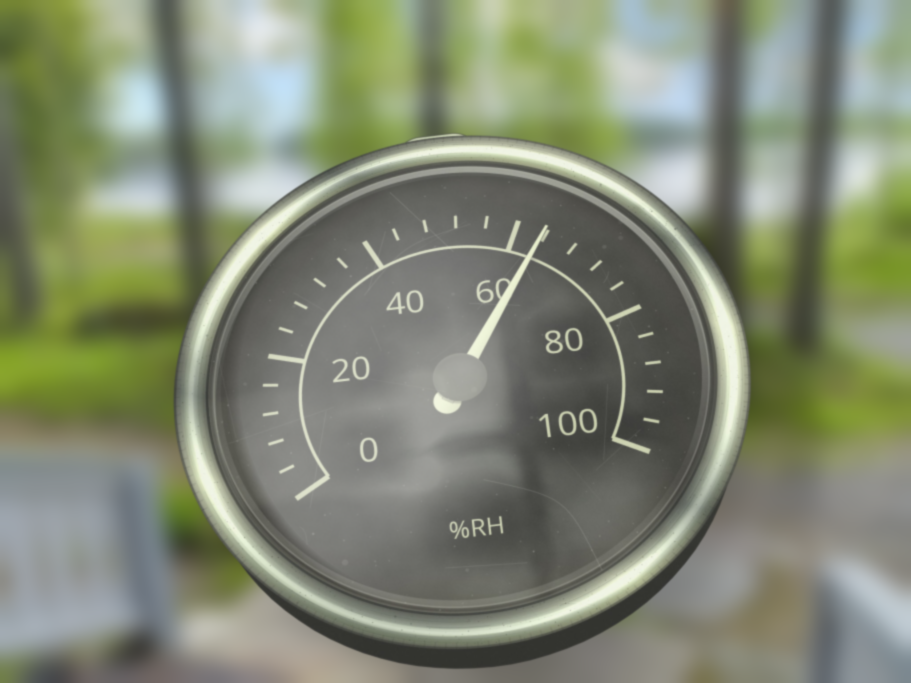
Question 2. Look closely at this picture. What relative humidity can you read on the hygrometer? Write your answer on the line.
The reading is 64 %
